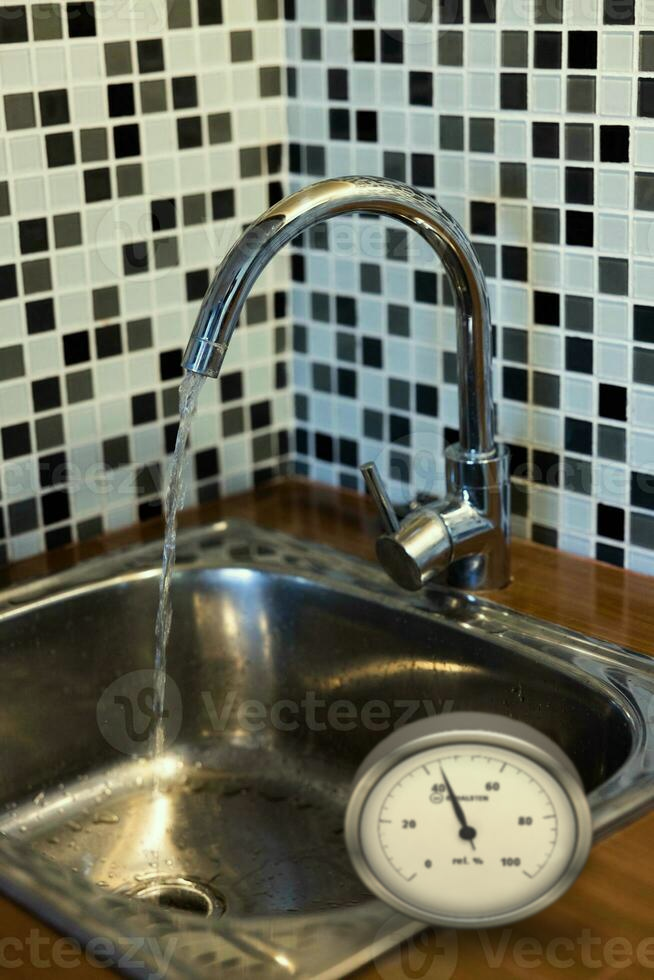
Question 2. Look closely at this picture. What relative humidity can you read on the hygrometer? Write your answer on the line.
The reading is 44 %
